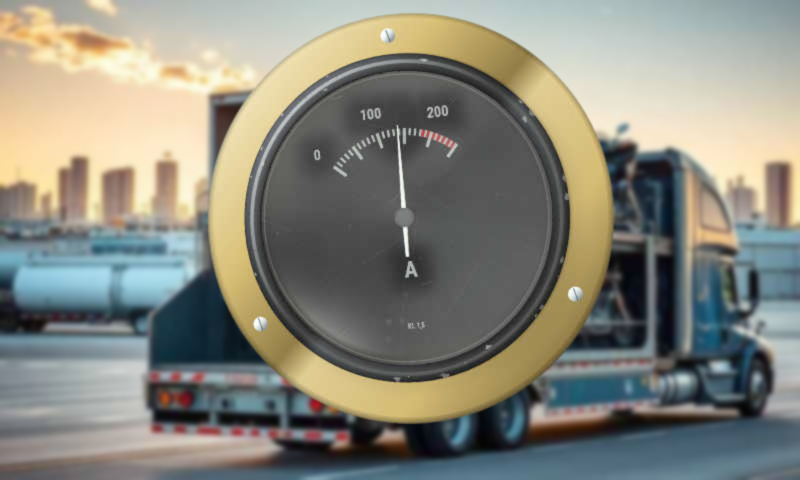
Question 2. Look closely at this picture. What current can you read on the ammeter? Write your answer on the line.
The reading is 140 A
